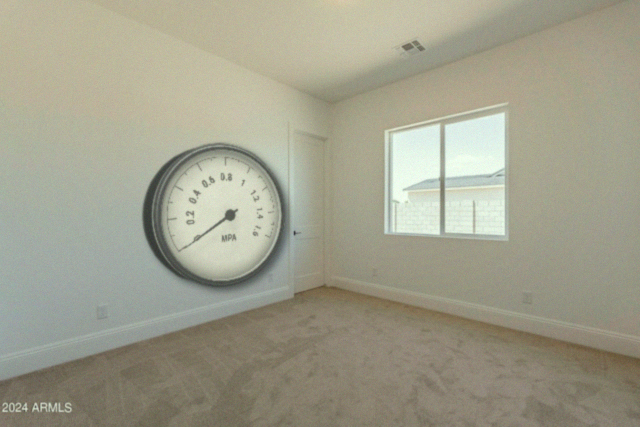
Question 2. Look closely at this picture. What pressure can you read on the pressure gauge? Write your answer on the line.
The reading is 0 MPa
